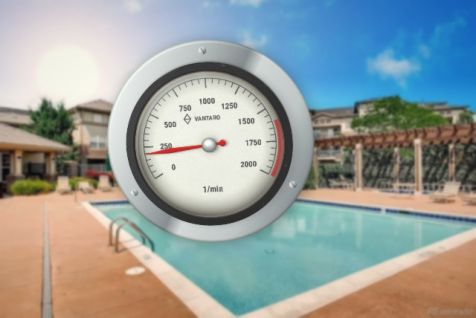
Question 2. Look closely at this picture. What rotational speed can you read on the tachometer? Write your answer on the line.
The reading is 200 rpm
